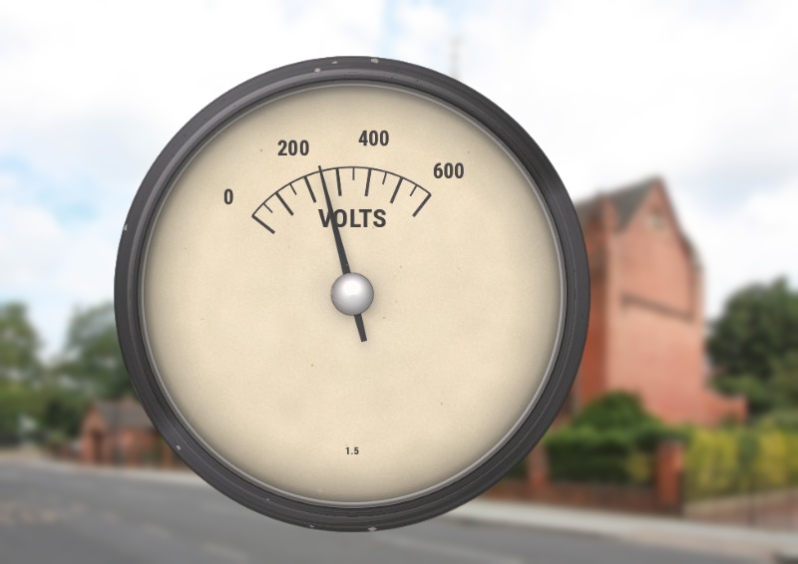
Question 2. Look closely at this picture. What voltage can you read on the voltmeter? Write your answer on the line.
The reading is 250 V
